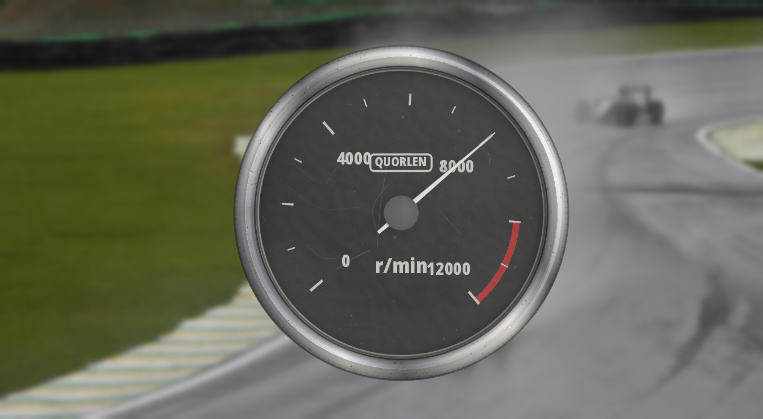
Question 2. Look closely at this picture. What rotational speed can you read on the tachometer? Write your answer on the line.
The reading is 8000 rpm
